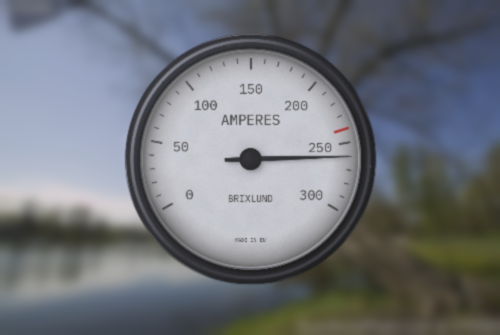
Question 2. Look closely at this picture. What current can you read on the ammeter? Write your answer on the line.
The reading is 260 A
